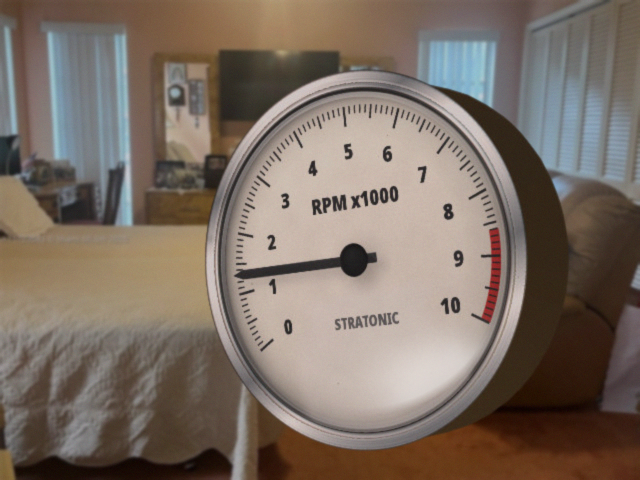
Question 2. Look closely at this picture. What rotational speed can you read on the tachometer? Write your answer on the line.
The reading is 1300 rpm
